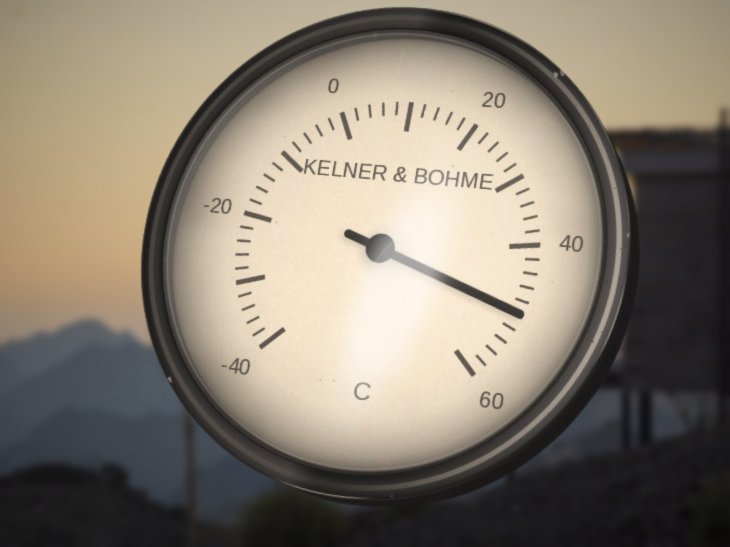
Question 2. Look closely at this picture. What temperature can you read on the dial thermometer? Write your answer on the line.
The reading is 50 °C
